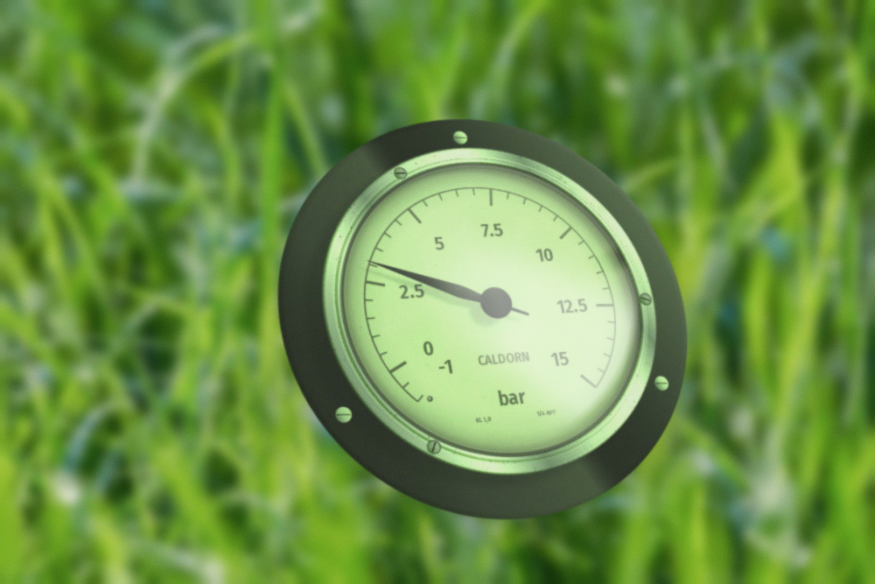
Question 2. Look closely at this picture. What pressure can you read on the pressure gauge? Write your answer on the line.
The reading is 3 bar
